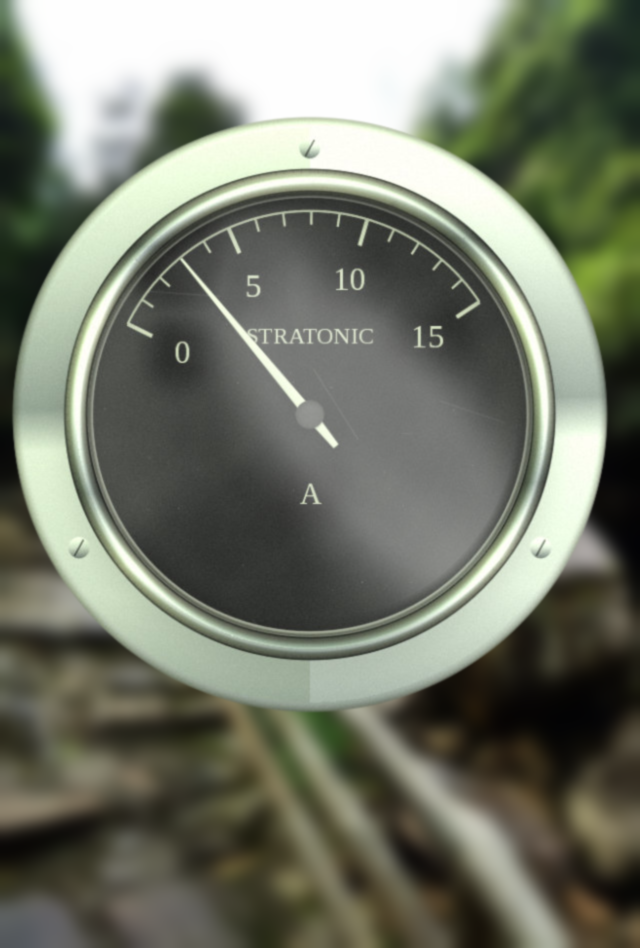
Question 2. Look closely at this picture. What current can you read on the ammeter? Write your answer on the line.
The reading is 3 A
